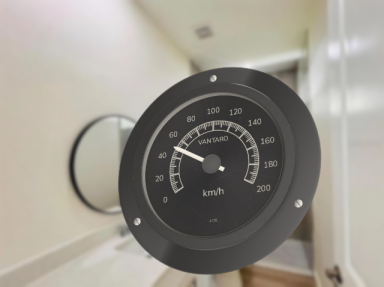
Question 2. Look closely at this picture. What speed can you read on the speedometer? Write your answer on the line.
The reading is 50 km/h
